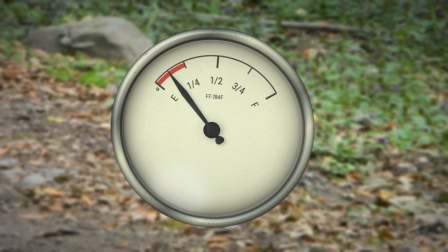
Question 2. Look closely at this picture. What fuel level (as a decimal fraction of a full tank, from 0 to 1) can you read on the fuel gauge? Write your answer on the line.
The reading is 0.125
